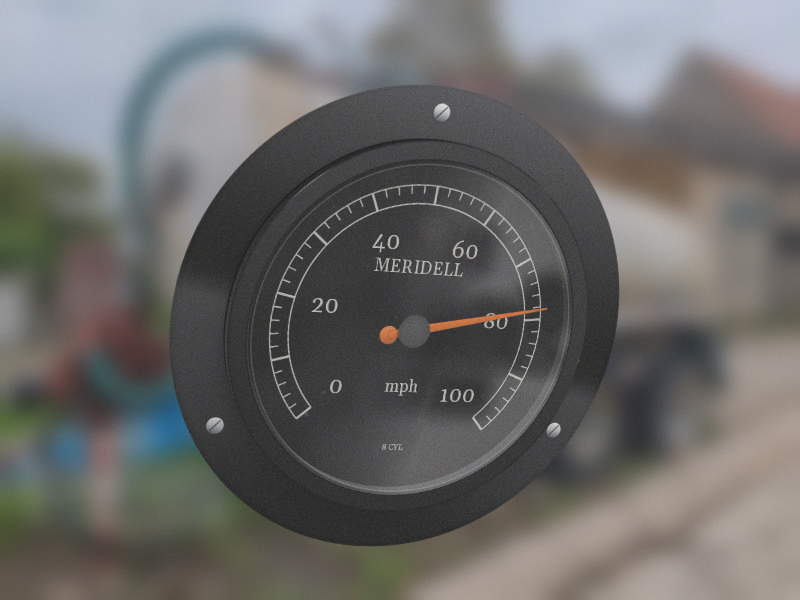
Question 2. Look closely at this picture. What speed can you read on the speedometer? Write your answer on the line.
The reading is 78 mph
